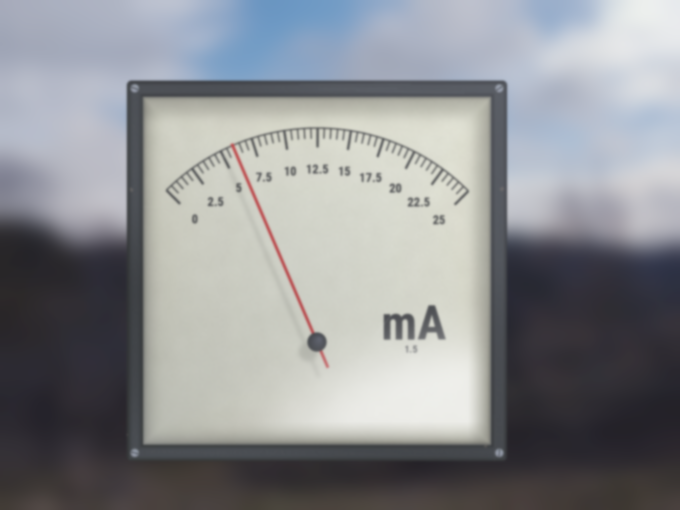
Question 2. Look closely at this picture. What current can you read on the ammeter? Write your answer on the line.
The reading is 6 mA
